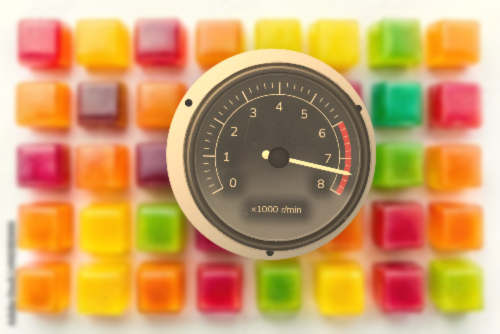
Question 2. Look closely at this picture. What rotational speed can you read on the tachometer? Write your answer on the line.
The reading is 7400 rpm
